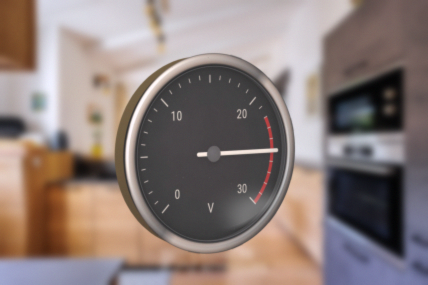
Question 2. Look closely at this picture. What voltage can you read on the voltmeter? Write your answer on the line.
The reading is 25 V
